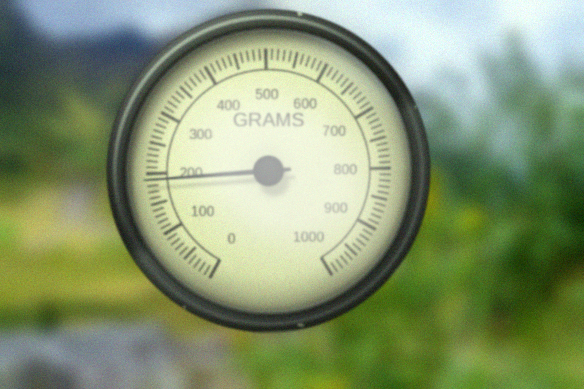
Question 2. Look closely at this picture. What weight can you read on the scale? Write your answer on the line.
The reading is 190 g
